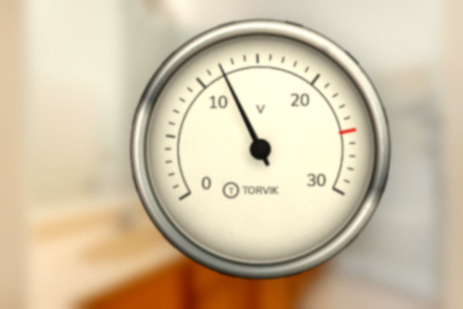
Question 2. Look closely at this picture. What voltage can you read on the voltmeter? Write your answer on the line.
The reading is 12 V
